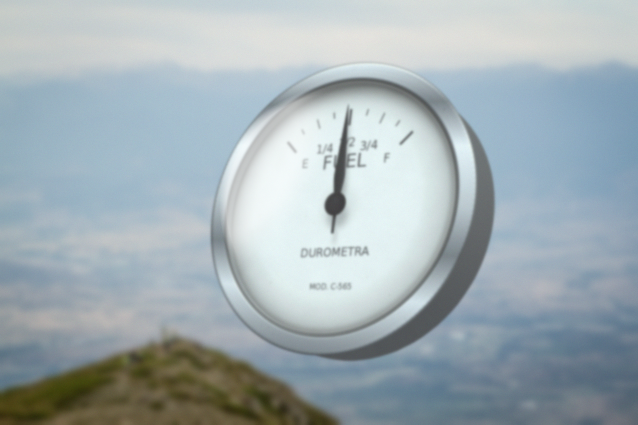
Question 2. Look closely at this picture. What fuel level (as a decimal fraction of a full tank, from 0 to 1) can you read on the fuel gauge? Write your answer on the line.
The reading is 0.5
